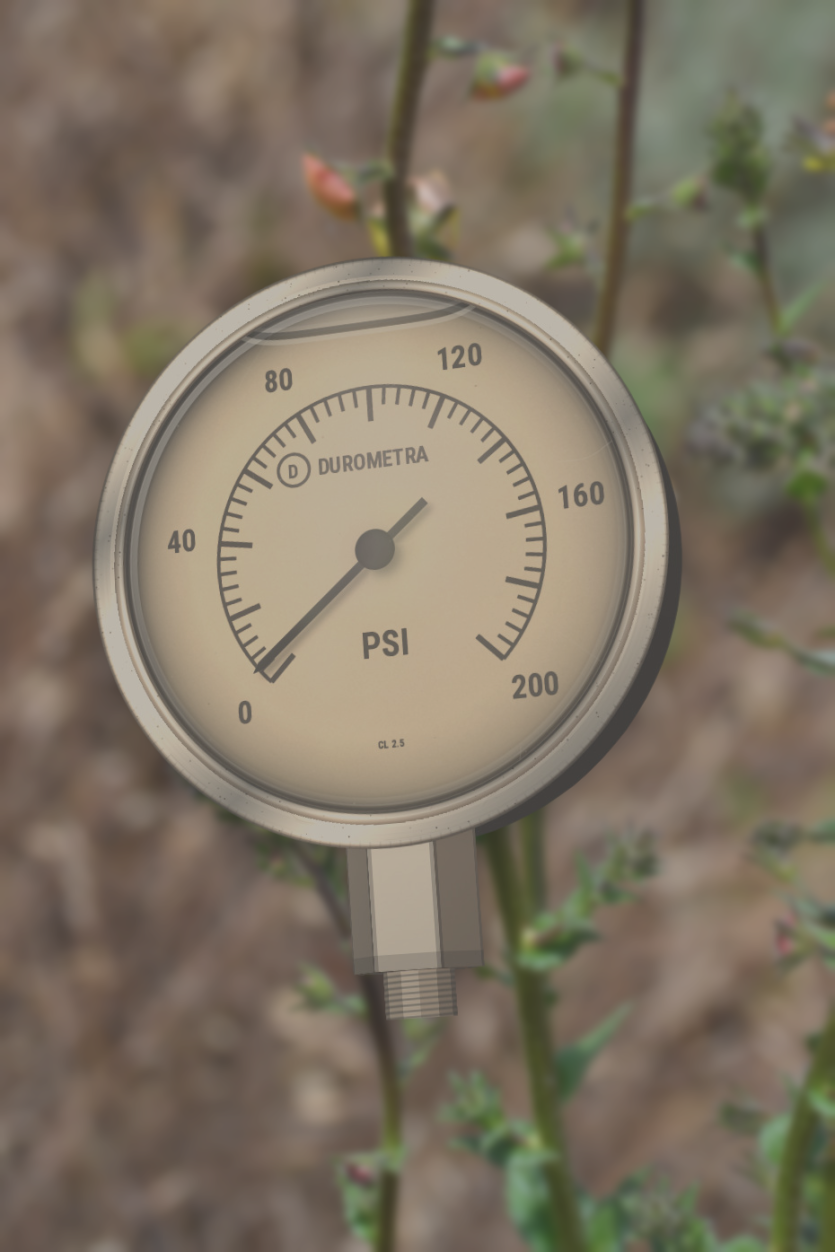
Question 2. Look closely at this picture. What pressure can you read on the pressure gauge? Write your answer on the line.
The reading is 4 psi
